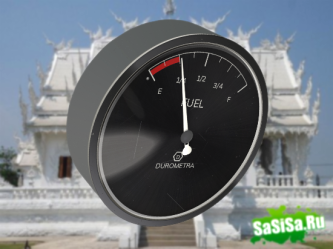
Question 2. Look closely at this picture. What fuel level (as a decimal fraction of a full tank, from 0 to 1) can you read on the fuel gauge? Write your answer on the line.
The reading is 0.25
